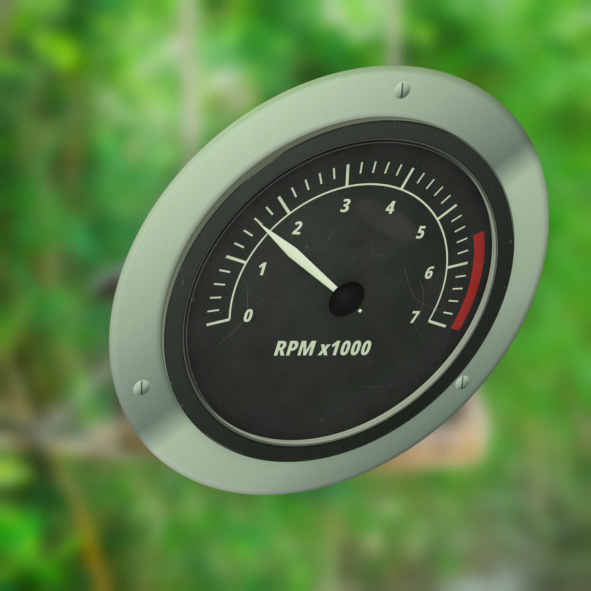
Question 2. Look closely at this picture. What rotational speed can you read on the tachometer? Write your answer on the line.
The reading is 1600 rpm
